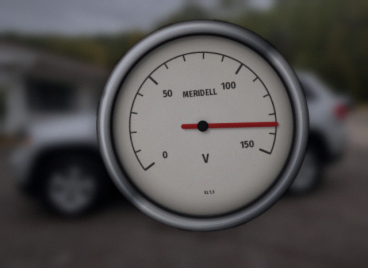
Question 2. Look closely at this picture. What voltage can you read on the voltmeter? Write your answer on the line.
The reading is 135 V
